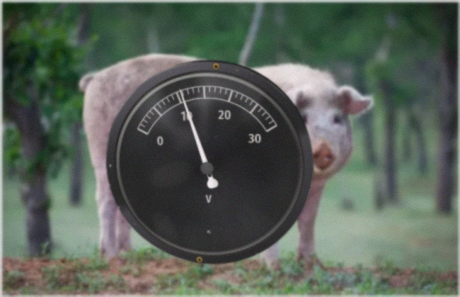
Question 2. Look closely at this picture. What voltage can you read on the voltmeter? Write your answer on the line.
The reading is 11 V
